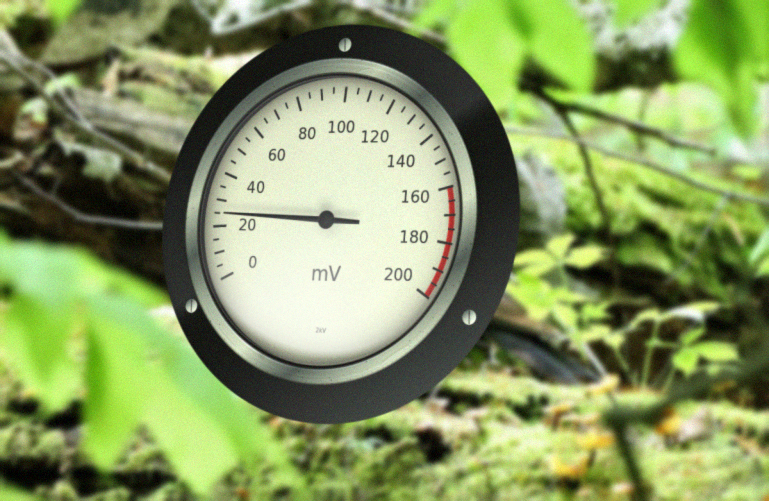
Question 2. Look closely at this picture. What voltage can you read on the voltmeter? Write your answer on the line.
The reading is 25 mV
